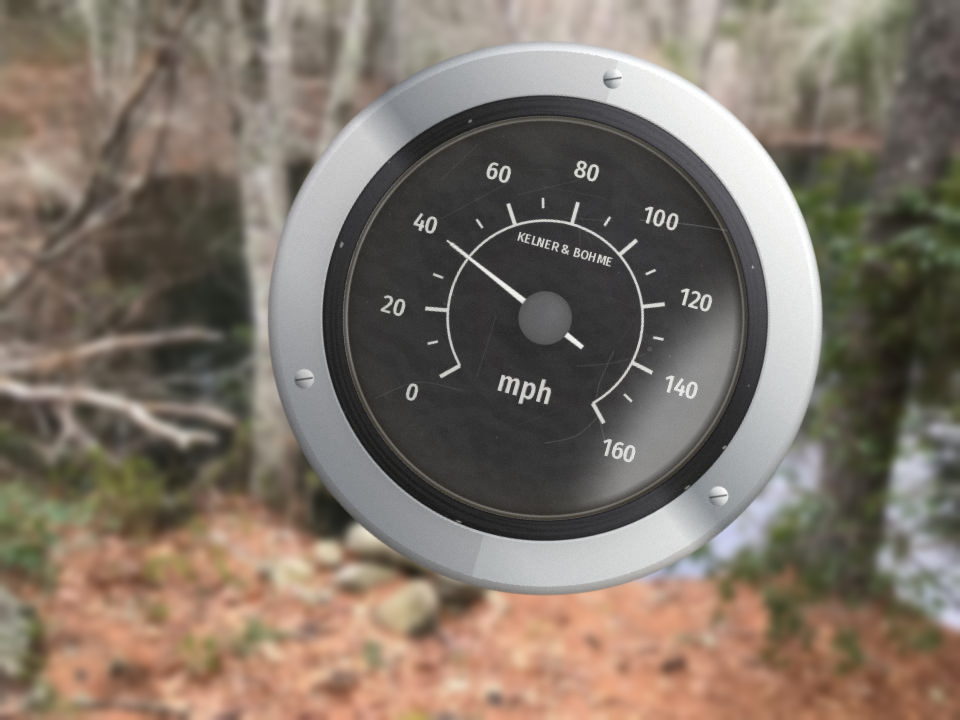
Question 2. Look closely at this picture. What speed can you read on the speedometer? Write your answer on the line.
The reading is 40 mph
